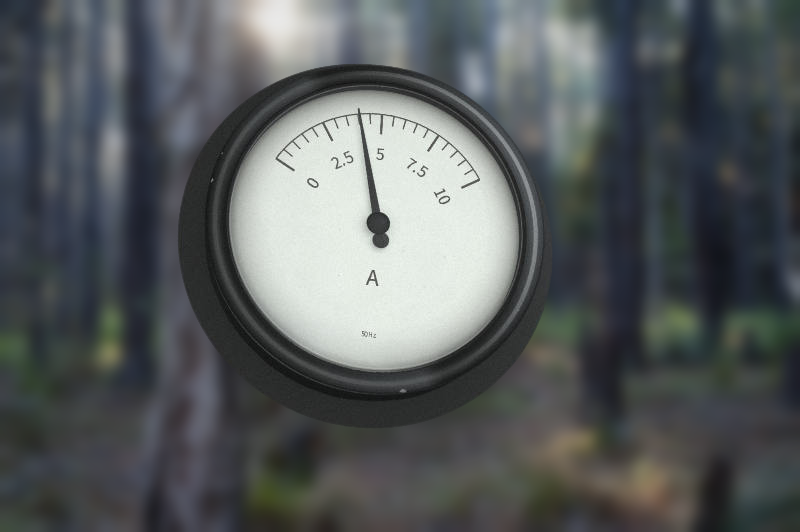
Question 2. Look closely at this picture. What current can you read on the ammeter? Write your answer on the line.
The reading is 4 A
